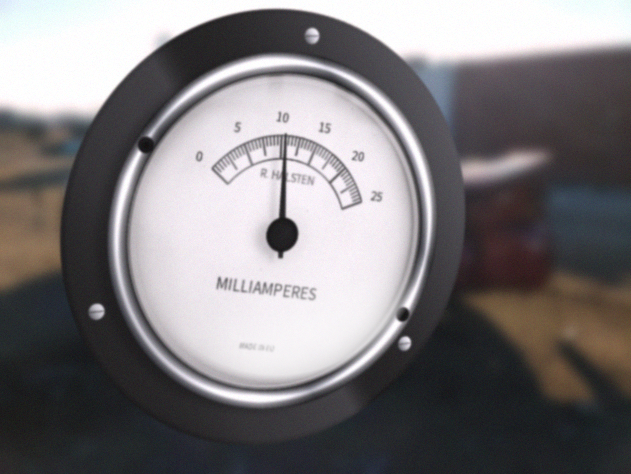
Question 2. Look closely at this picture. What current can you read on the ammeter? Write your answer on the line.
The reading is 10 mA
